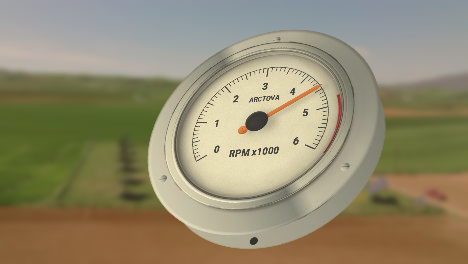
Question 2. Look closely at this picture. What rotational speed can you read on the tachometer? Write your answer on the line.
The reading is 4500 rpm
